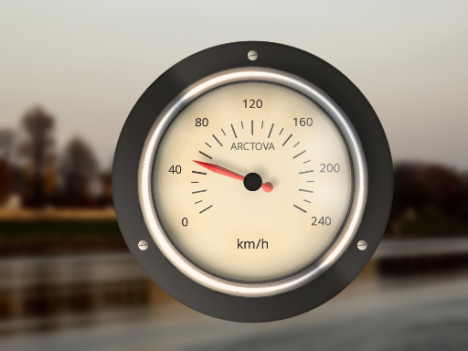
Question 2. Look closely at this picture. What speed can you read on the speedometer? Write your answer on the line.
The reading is 50 km/h
